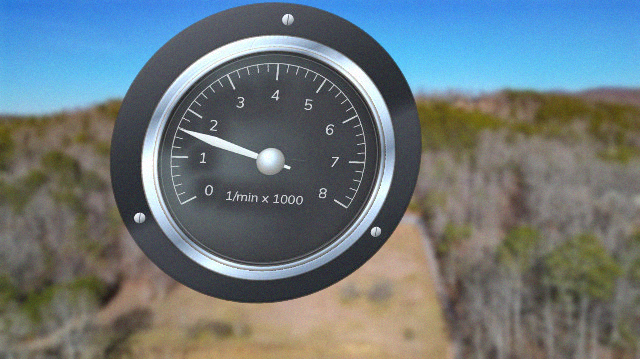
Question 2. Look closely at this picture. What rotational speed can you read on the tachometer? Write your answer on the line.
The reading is 1600 rpm
